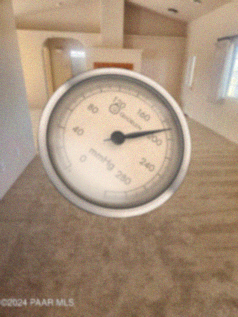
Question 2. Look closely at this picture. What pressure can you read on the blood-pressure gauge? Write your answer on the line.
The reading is 190 mmHg
